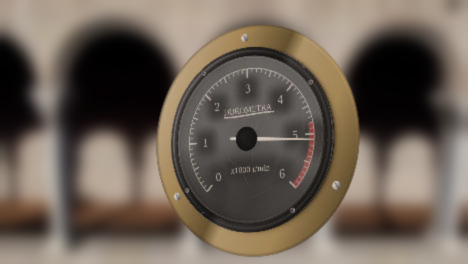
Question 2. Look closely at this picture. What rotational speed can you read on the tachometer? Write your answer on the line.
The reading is 5100 rpm
